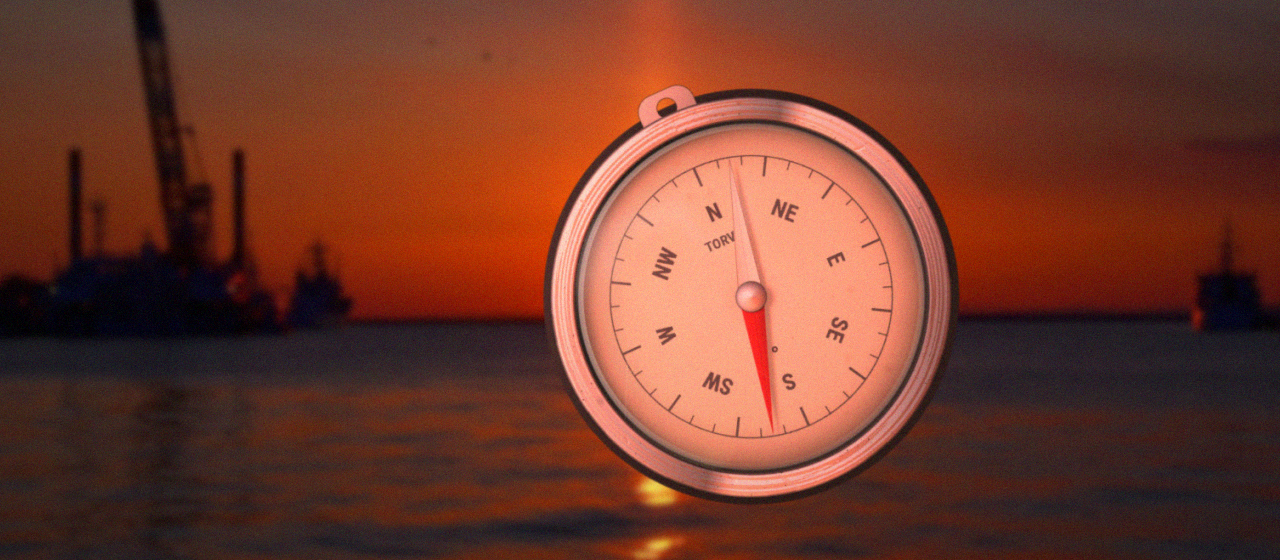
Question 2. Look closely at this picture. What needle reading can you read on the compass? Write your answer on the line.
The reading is 195 °
